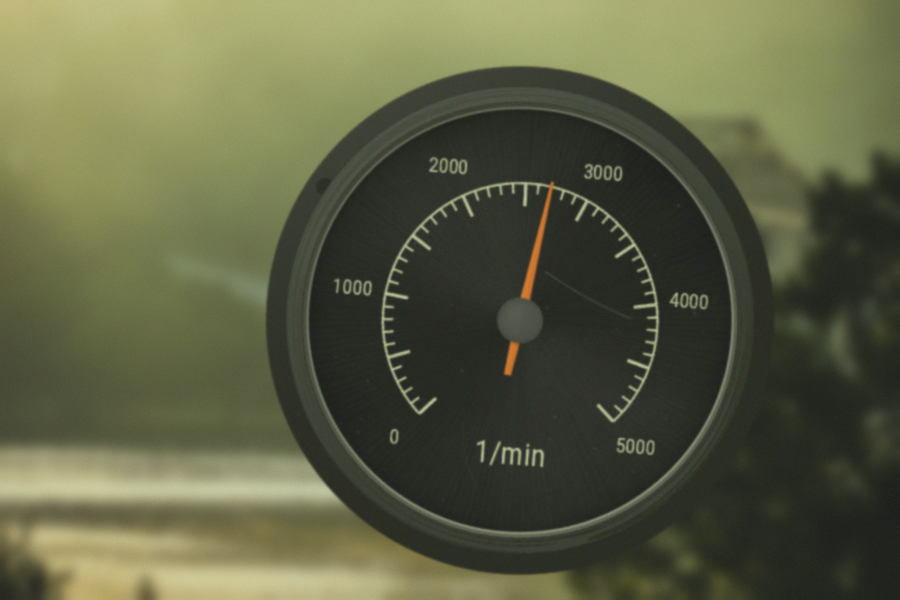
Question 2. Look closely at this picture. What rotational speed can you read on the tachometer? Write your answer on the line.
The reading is 2700 rpm
